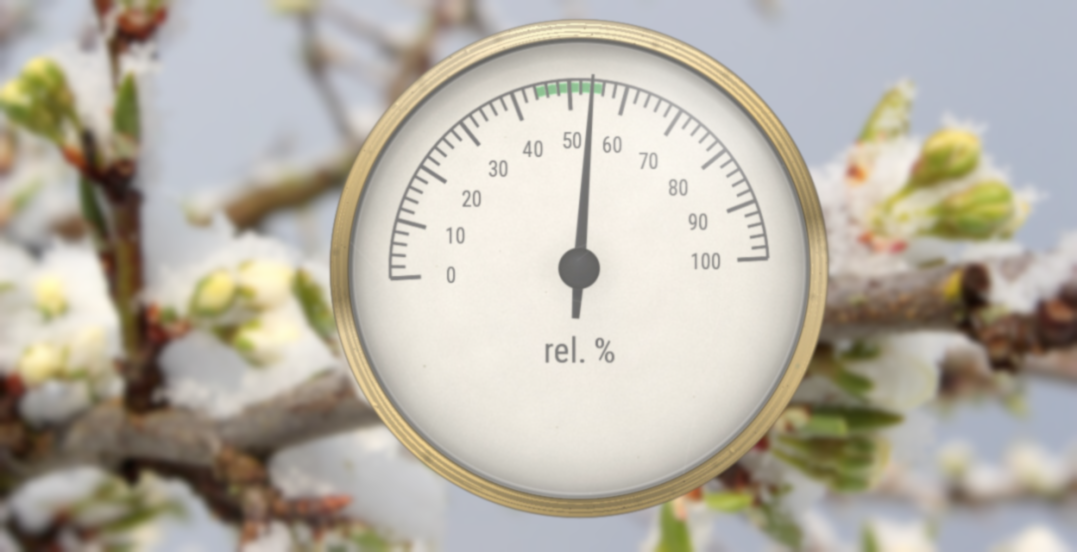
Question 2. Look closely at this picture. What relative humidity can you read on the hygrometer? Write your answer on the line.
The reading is 54 %
